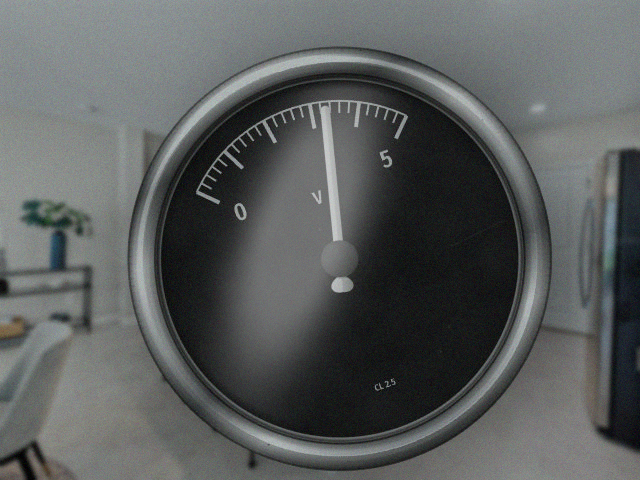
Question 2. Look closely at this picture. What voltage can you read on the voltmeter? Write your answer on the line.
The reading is 3.3 V
